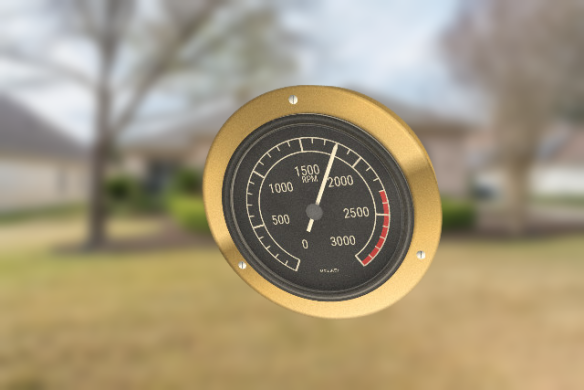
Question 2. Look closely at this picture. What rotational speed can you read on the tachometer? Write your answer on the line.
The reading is 1800 rpm
